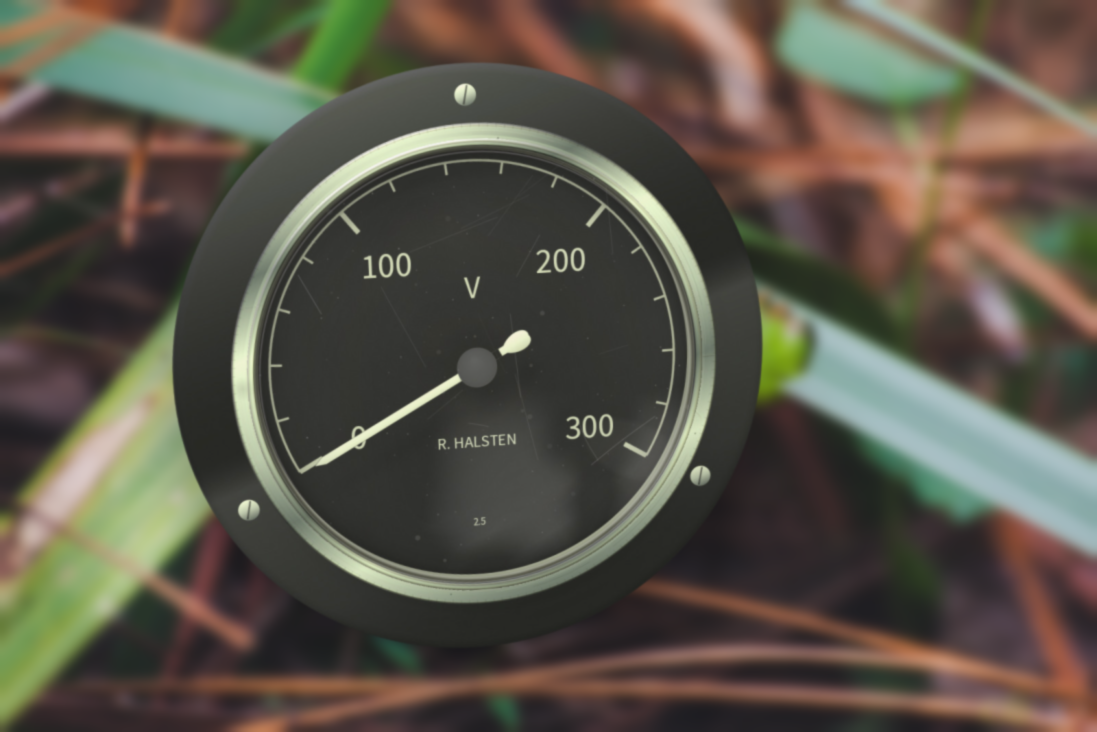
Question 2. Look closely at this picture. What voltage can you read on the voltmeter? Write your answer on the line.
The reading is 0 V
